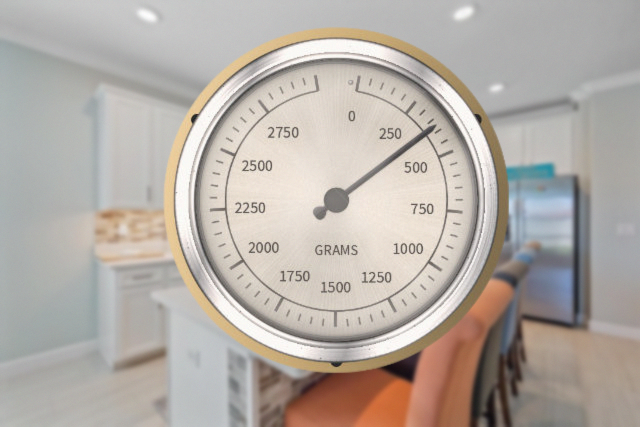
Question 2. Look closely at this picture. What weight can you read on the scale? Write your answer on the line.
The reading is 375 g
